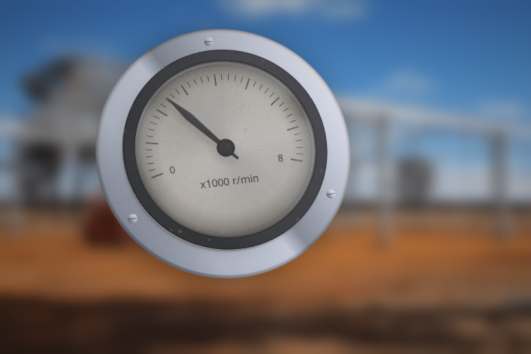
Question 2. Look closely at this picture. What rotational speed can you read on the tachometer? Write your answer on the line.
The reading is 2400 rpm
